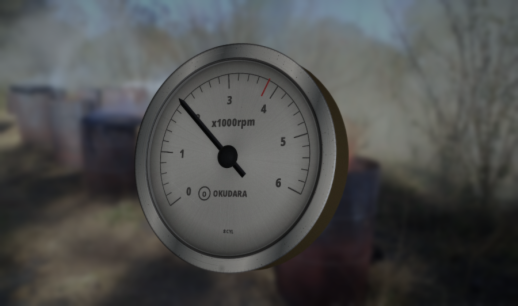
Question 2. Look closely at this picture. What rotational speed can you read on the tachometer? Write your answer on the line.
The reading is 2000 rpm
